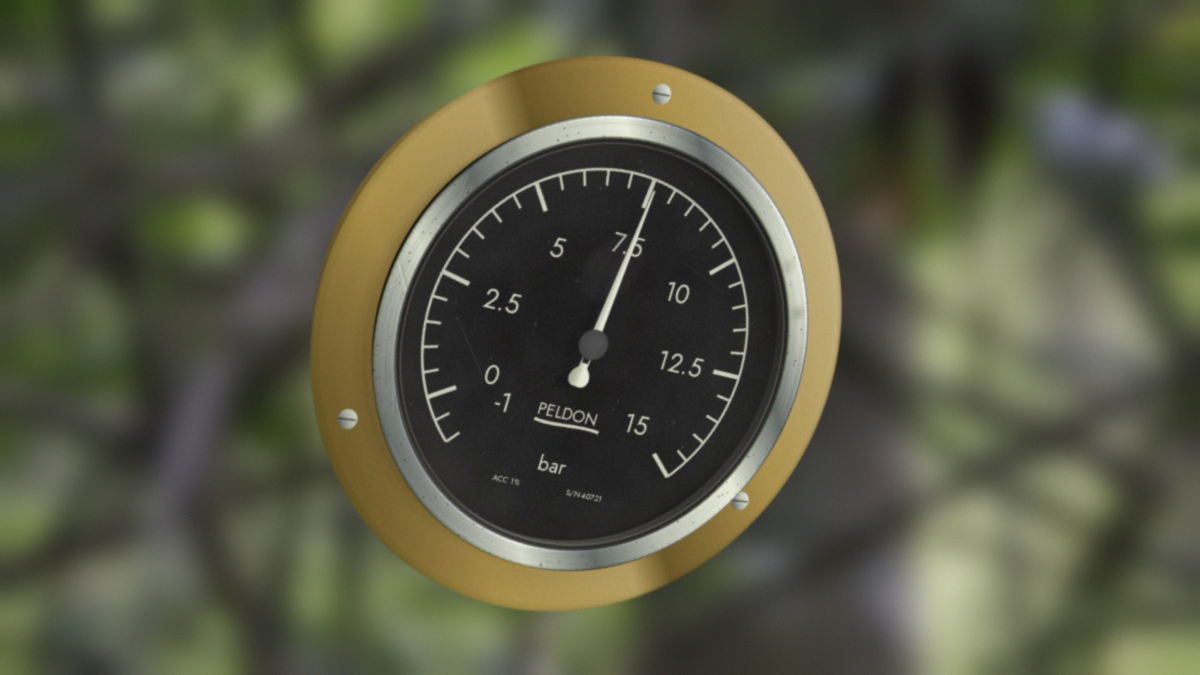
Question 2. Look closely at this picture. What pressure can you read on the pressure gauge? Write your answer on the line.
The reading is 7.5 bar
